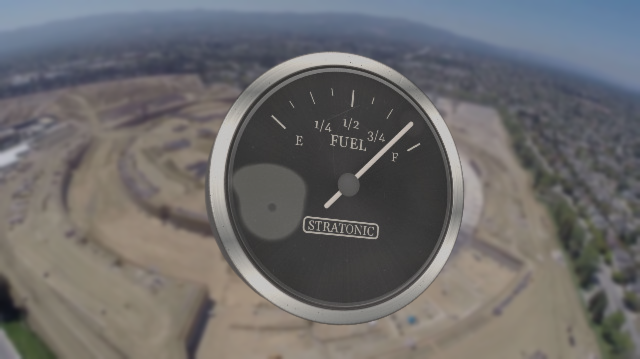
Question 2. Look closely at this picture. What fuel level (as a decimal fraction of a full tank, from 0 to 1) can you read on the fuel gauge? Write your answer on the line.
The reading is 0.875
